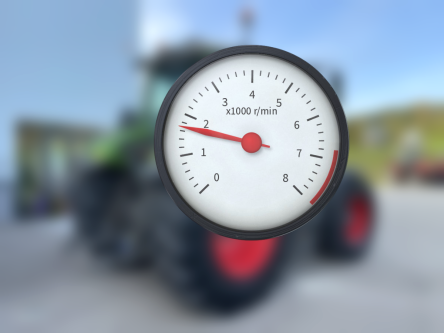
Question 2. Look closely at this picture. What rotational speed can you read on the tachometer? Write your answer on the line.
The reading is 1700 rpm
